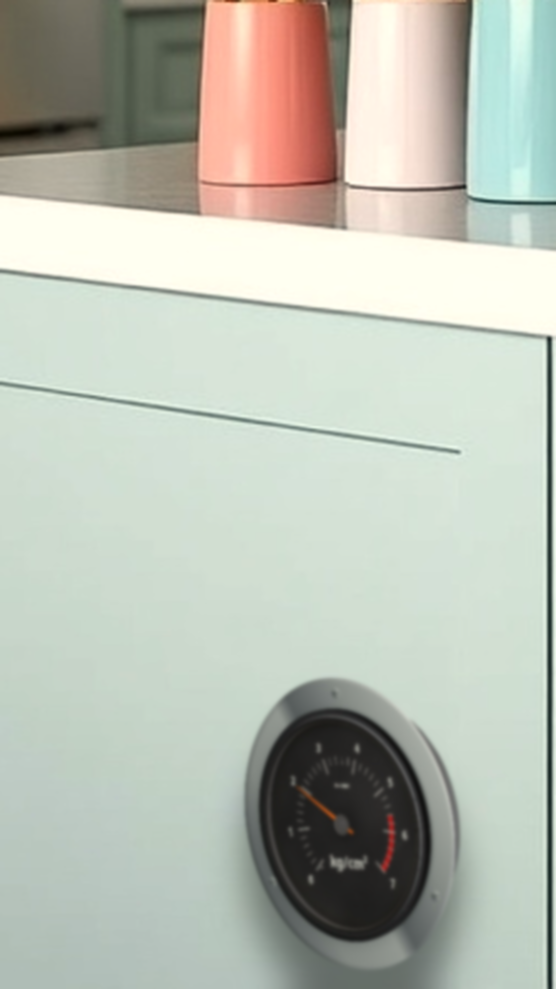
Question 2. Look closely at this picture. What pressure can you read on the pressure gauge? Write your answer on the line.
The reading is 2 kg/cm²
